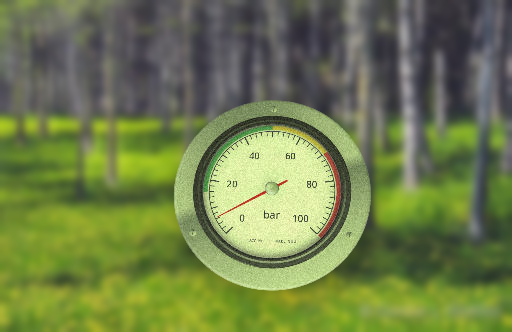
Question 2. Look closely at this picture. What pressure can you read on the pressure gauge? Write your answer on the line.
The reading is 6 bar
